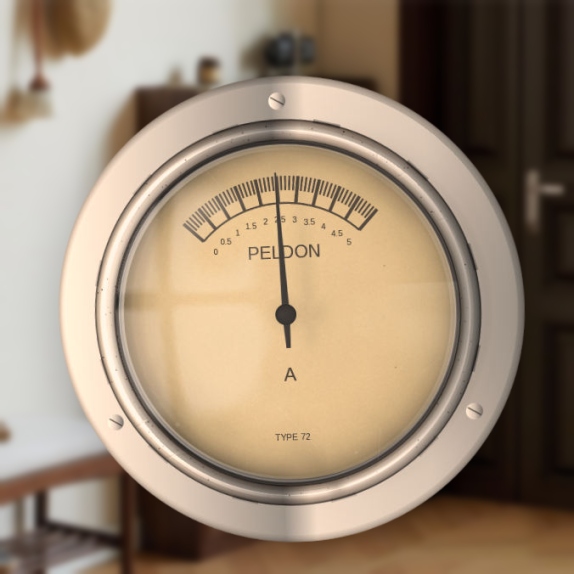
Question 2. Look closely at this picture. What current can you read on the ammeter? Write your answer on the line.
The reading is 2.5 A
